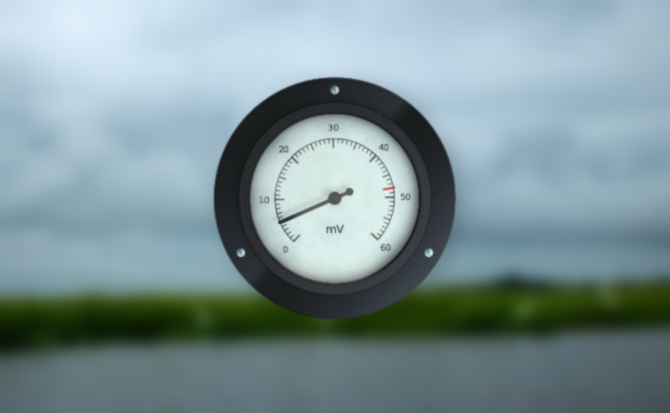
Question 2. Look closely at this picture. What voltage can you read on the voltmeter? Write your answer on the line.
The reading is 5 mV
